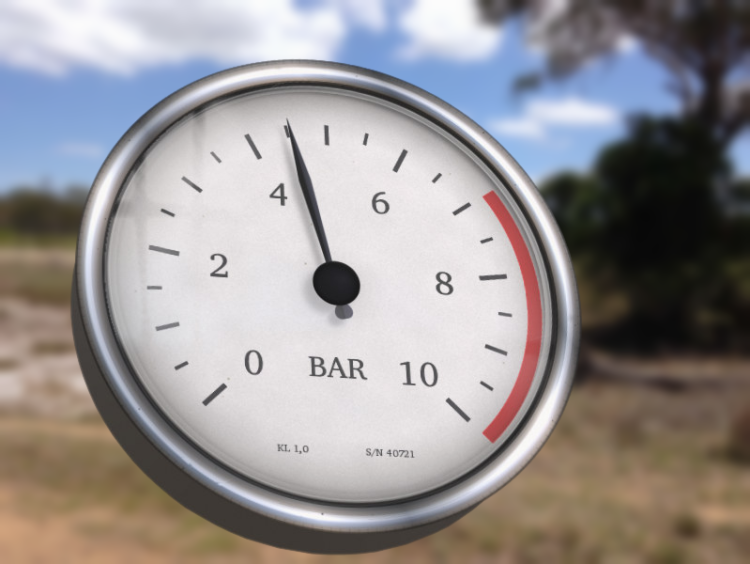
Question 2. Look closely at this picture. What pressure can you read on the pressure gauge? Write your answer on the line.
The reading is 4.5 bar
